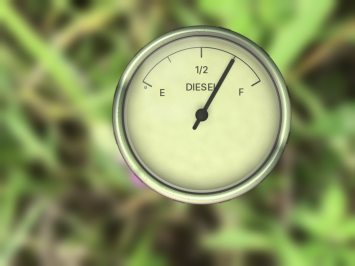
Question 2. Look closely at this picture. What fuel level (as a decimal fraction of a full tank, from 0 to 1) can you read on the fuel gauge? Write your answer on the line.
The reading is 0.75
